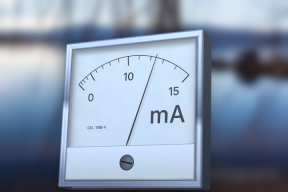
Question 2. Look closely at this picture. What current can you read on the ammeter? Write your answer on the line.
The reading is 12.5 mA
